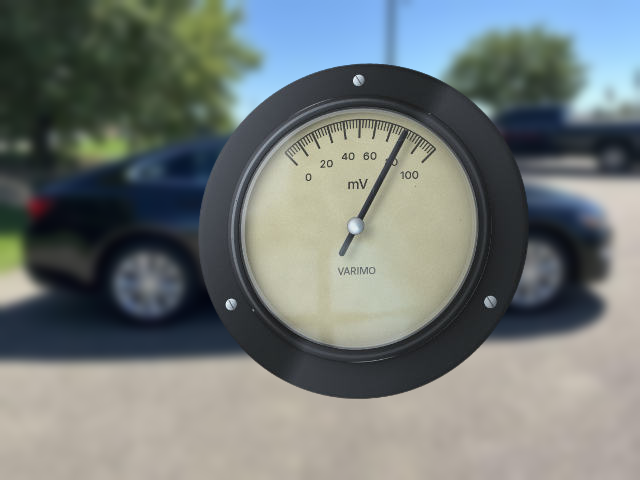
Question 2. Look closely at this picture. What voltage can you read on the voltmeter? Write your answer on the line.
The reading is 80 mV
